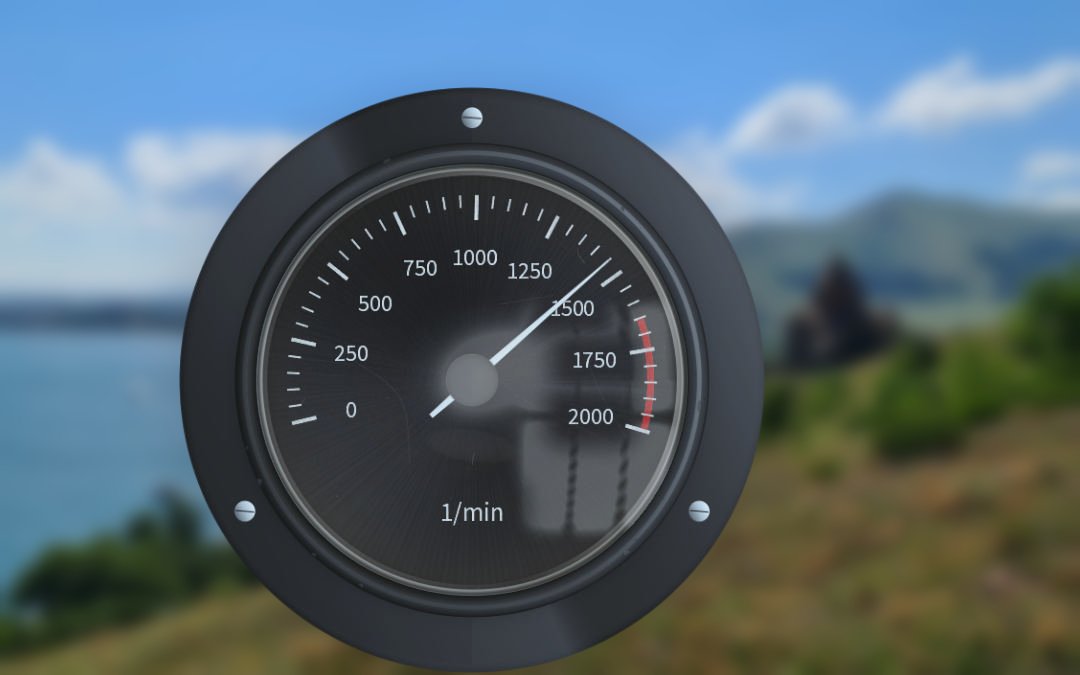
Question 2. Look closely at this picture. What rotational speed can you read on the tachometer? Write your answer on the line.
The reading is 1450 rpm
